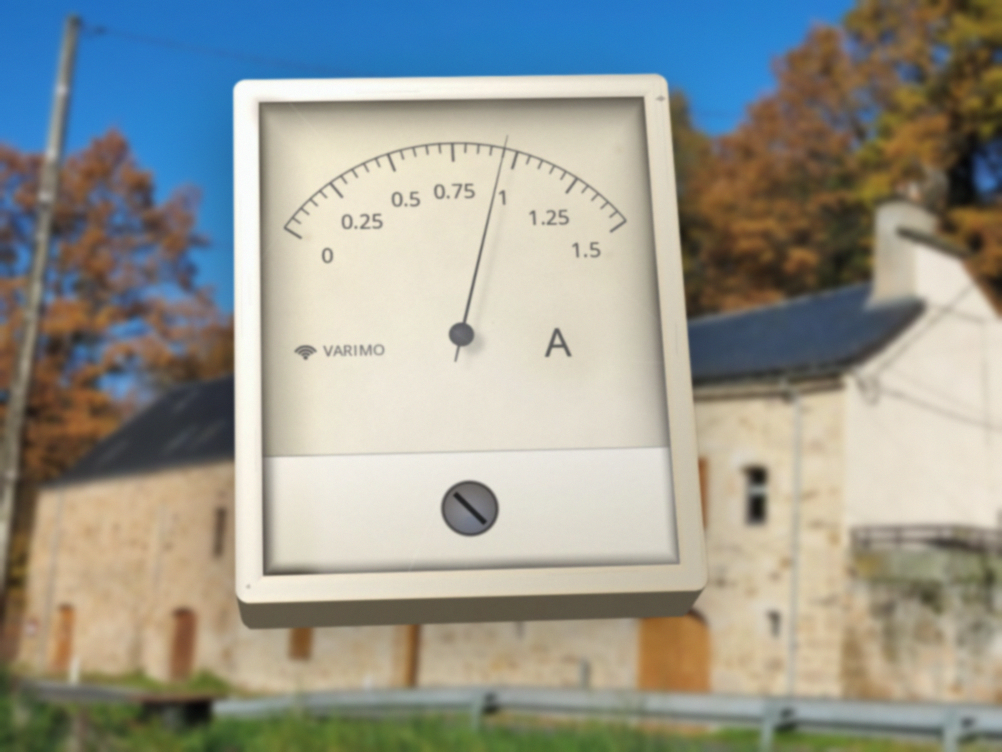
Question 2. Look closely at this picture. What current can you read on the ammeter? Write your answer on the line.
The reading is 0.95 A
